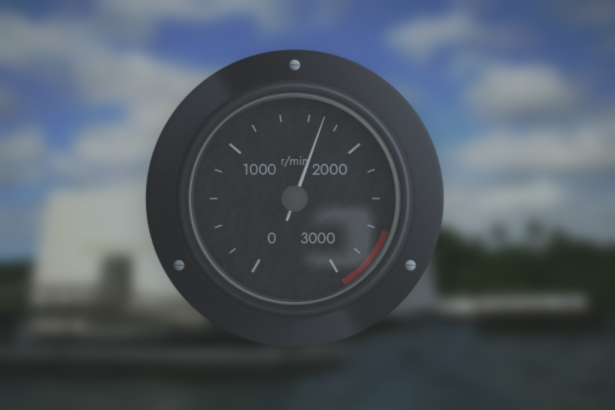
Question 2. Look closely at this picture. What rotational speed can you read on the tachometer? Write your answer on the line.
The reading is 1700 rpm
